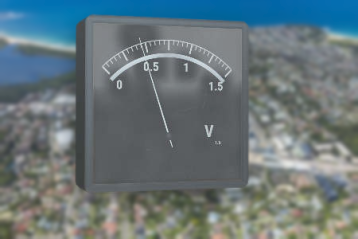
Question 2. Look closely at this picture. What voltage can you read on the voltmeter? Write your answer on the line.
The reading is 0.45 V
